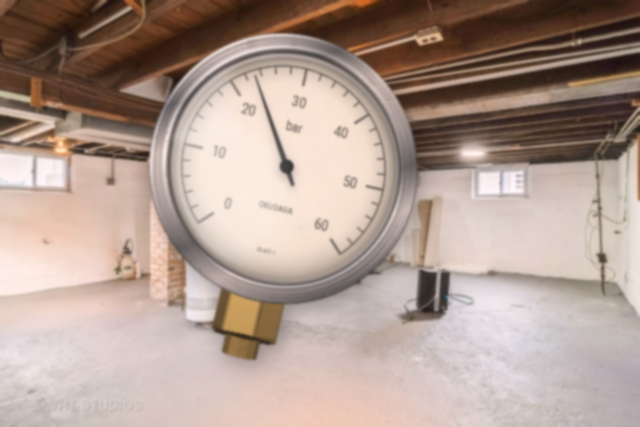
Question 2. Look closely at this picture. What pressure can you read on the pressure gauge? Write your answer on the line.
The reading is 23 bar
